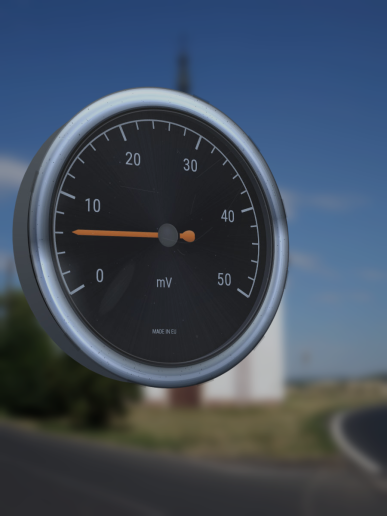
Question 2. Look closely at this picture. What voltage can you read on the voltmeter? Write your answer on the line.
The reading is 6 mV
